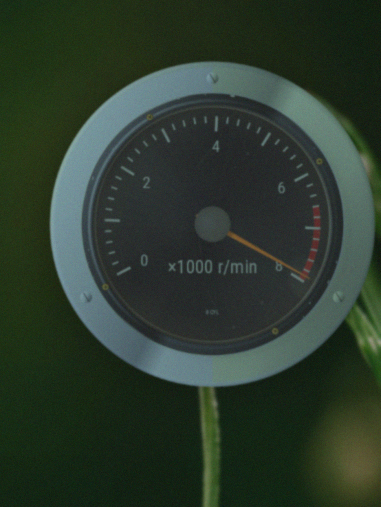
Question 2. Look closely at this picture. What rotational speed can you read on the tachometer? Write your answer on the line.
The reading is 7900 rpm
